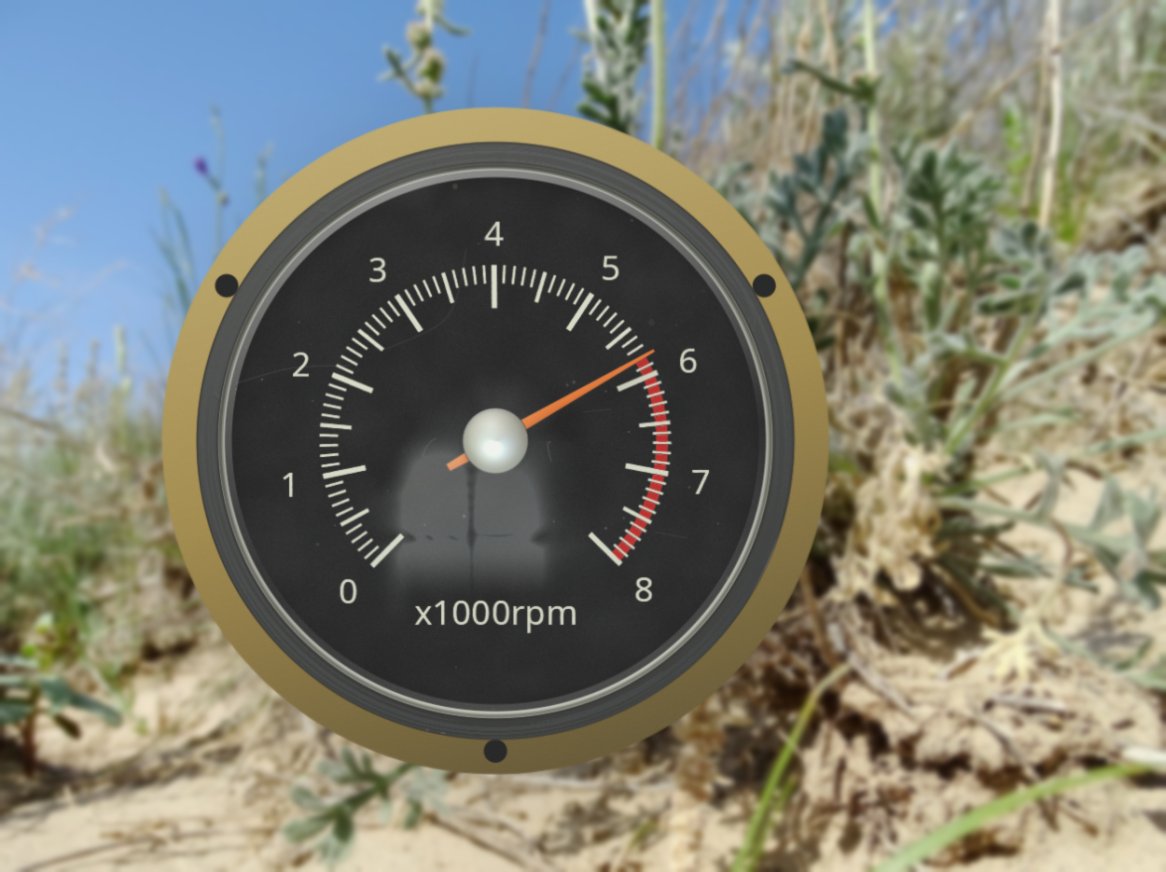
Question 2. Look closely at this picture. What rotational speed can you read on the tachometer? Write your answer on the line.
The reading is 5800 rpm
